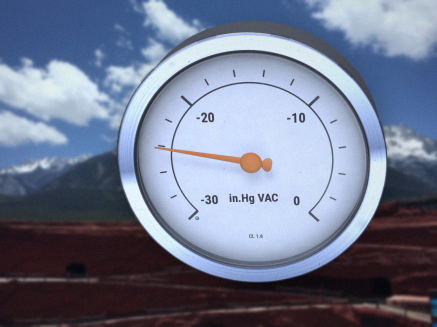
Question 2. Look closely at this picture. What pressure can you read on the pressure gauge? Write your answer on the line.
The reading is -24 inHg
